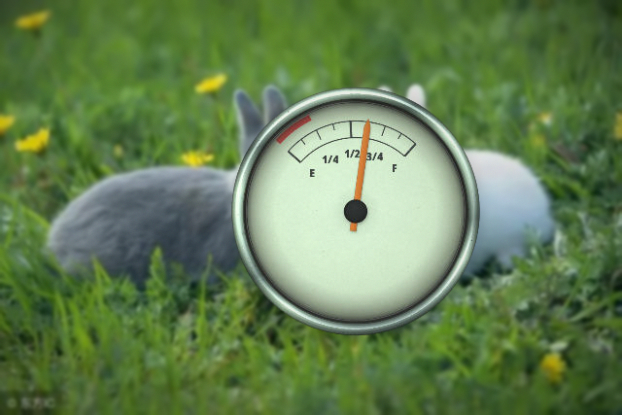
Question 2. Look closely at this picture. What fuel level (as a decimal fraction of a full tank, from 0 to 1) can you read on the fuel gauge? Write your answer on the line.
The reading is 0.625
